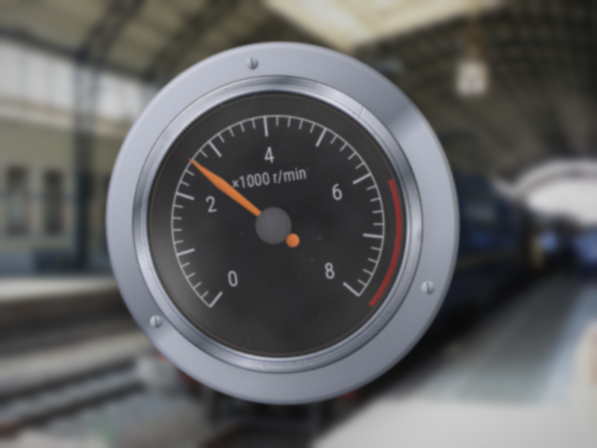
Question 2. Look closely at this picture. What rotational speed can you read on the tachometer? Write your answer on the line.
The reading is 2600 rpm
